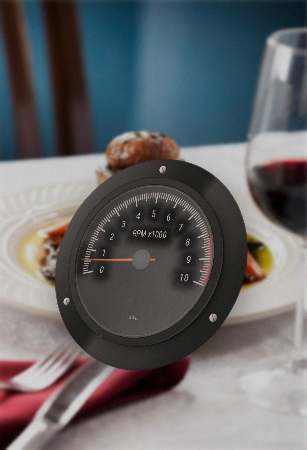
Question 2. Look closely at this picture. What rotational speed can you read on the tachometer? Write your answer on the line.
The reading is 500 rpm
